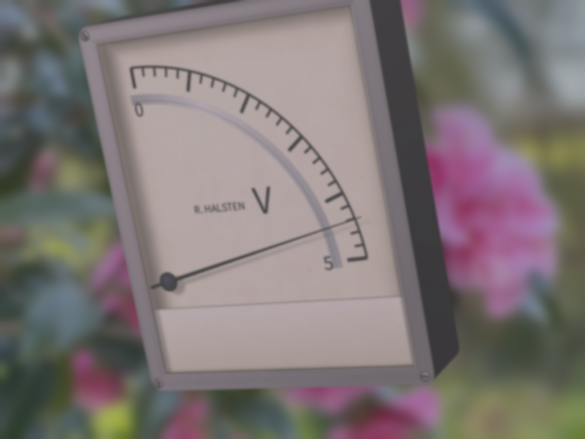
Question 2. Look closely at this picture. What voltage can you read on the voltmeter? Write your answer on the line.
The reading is 4.4 V
